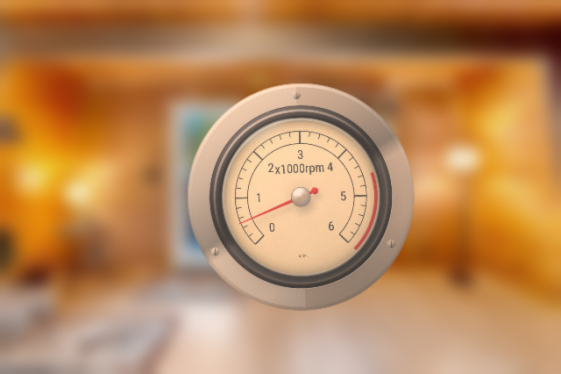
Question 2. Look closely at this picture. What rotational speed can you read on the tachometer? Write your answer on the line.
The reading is 500 rpm
